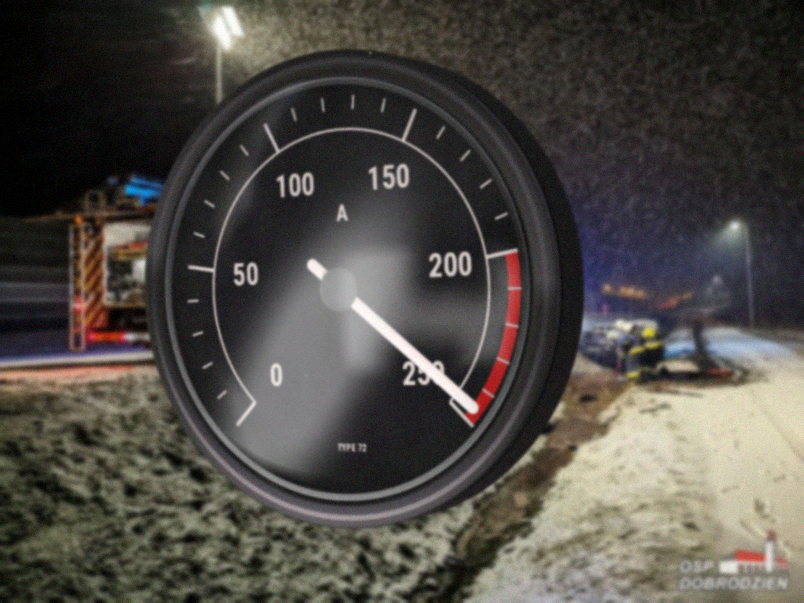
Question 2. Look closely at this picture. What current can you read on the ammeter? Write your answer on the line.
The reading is 245 A
